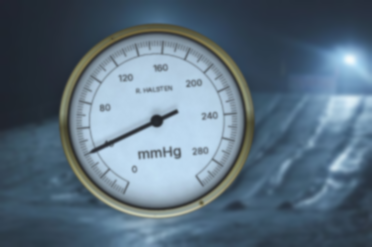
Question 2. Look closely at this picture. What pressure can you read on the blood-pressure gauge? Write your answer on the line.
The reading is 40 mmHg
